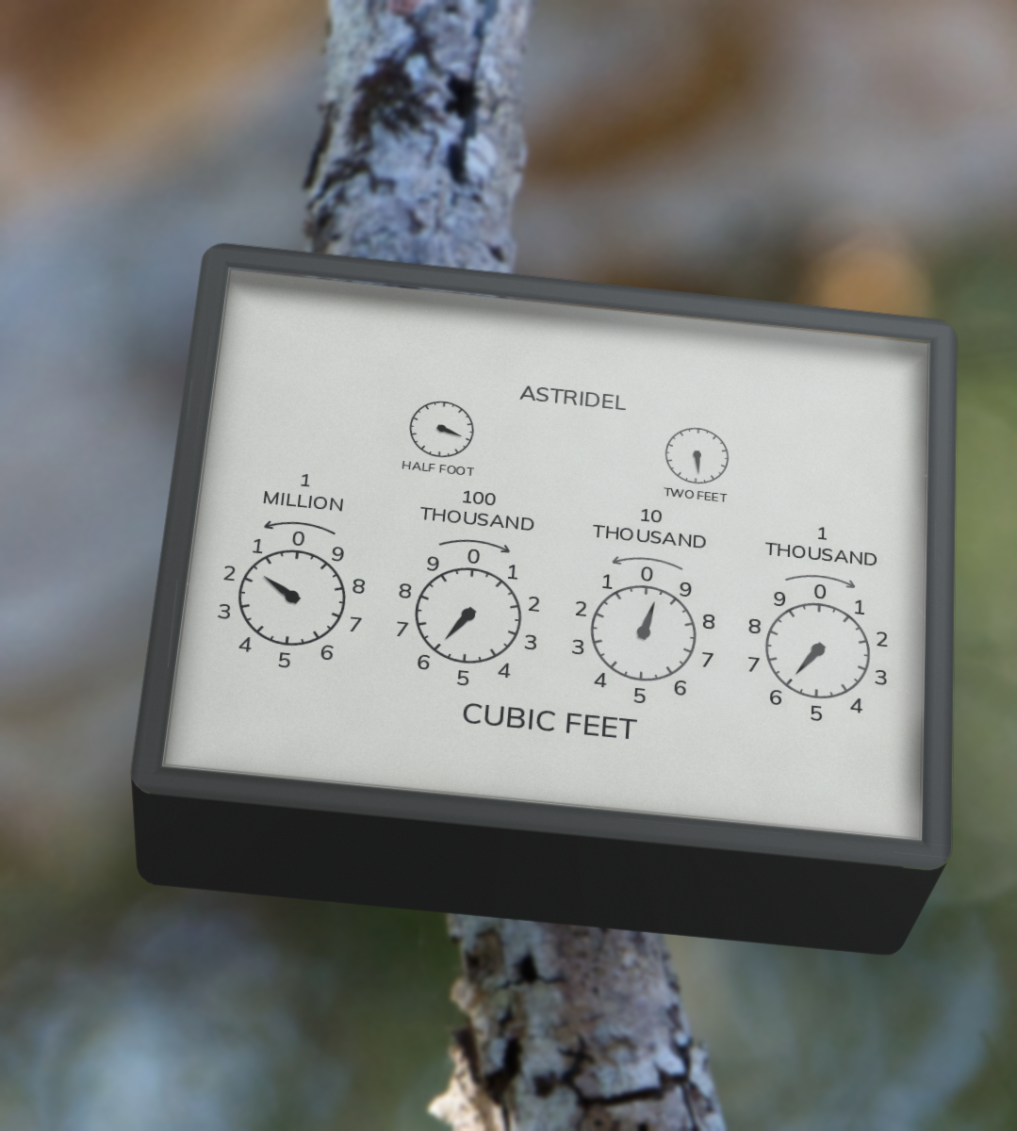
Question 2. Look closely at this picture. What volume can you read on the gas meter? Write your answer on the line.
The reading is 159600 ft³
